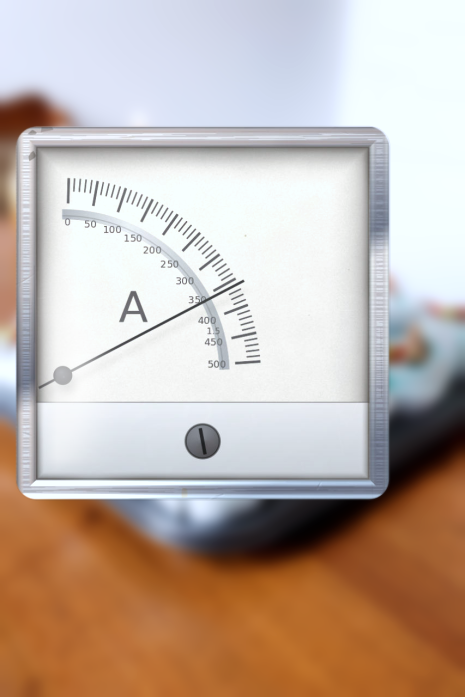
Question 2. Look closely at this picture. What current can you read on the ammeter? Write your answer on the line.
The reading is 360 A
